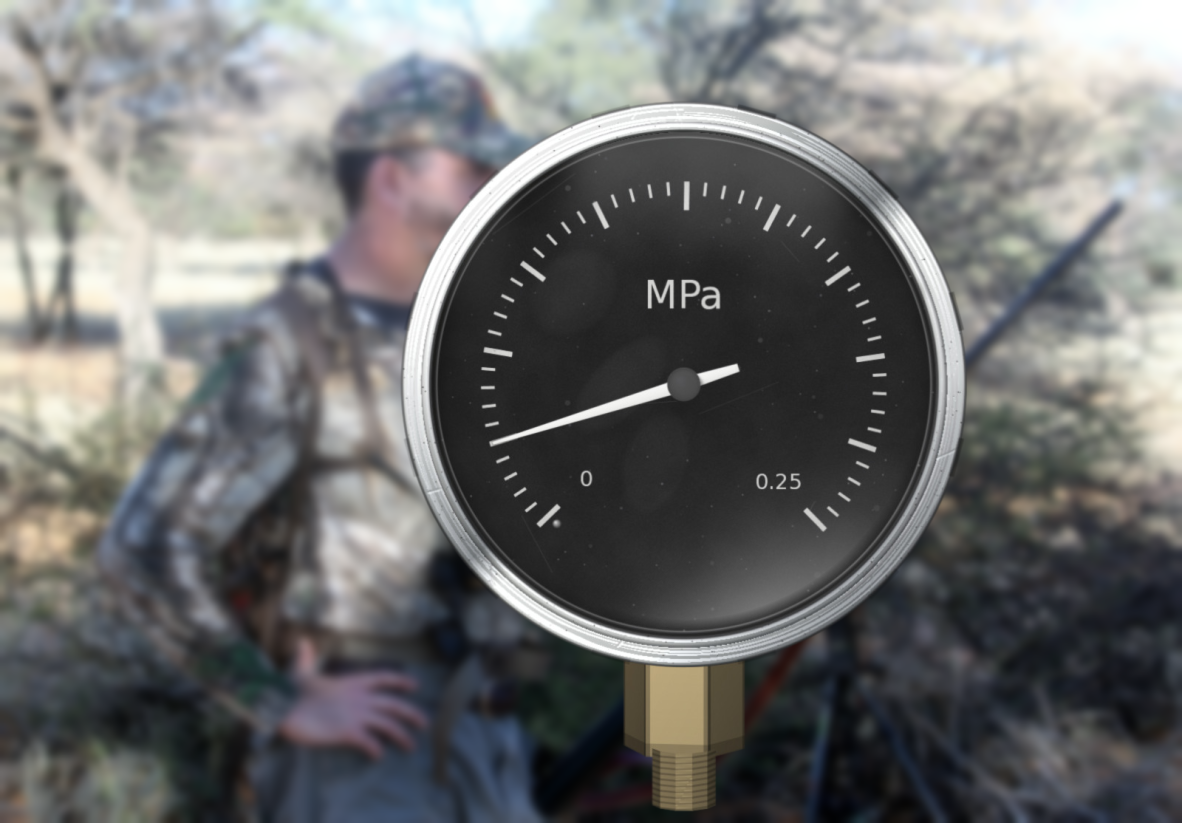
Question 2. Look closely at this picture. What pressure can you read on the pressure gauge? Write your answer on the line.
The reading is 0.025 MPa
